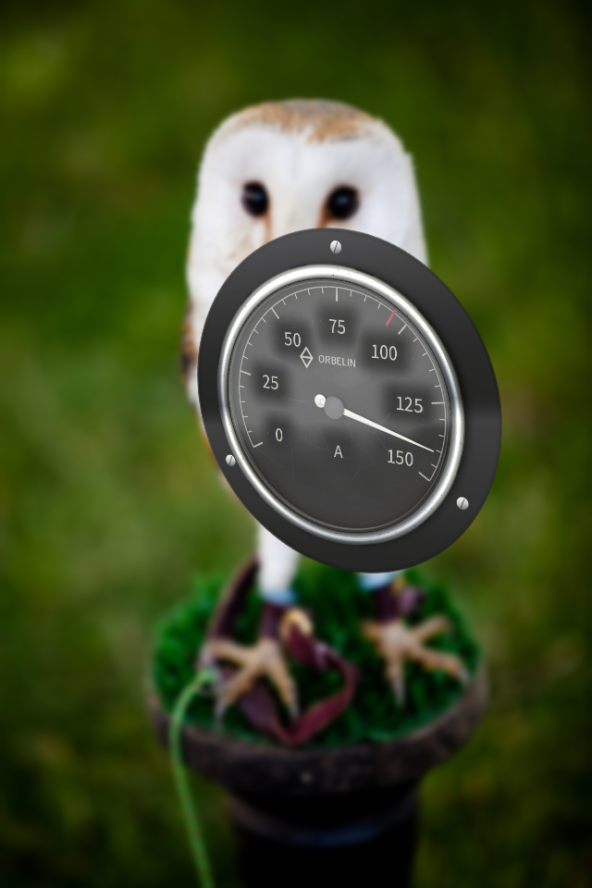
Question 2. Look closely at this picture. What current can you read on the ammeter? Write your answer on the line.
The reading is 140 A
